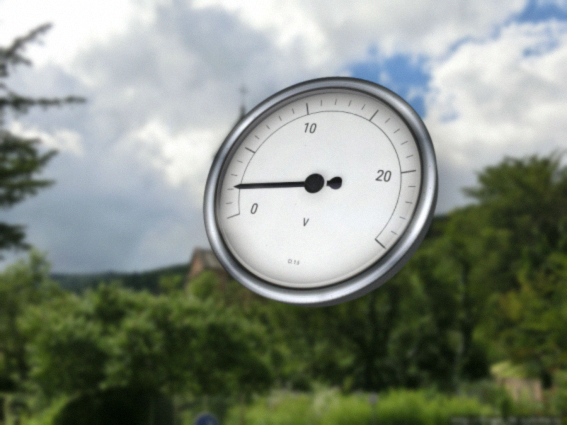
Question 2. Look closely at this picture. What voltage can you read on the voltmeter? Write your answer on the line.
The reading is 2 V
